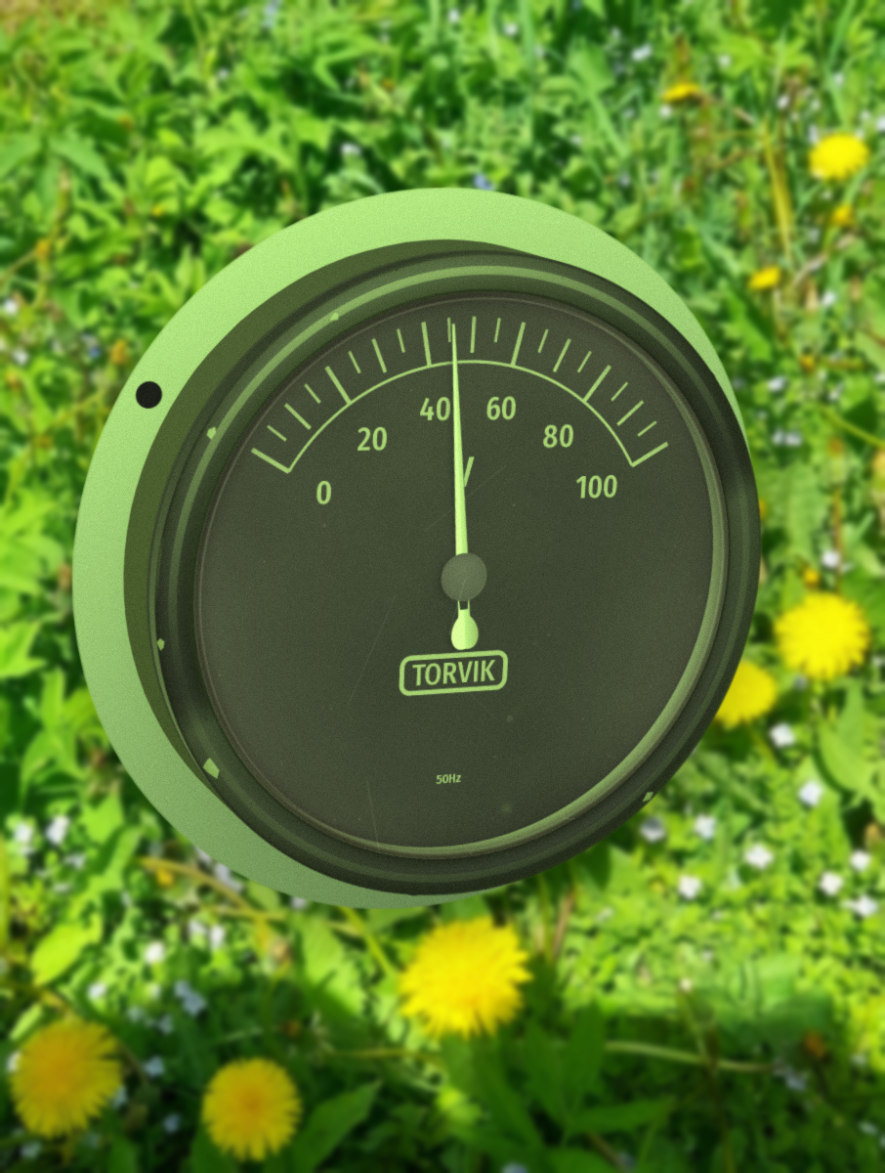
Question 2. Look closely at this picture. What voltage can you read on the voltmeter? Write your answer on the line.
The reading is 45 V
